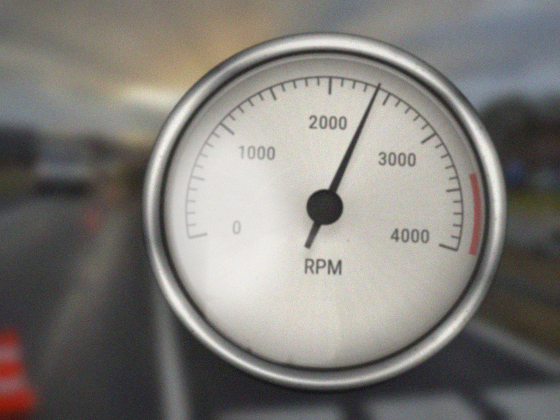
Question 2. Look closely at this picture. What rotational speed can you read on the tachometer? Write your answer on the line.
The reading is 2400 rpm
